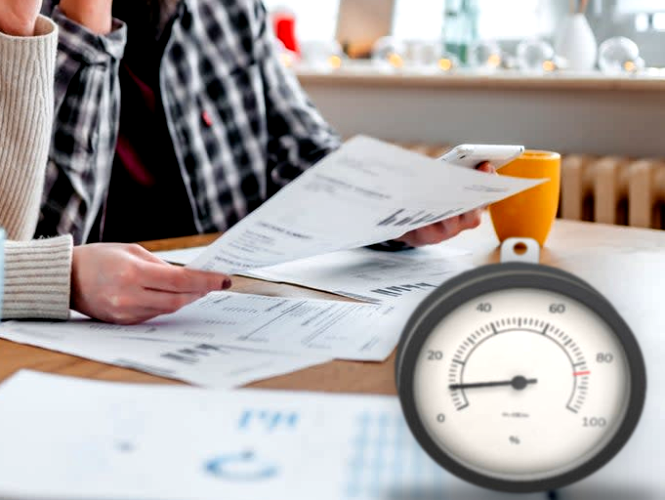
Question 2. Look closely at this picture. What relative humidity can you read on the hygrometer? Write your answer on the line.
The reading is 10 %
